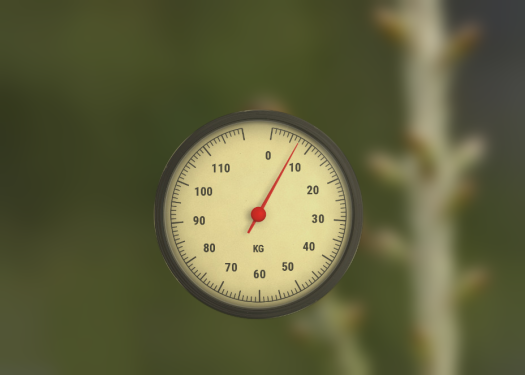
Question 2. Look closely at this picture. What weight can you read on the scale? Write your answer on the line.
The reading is 7 kg
